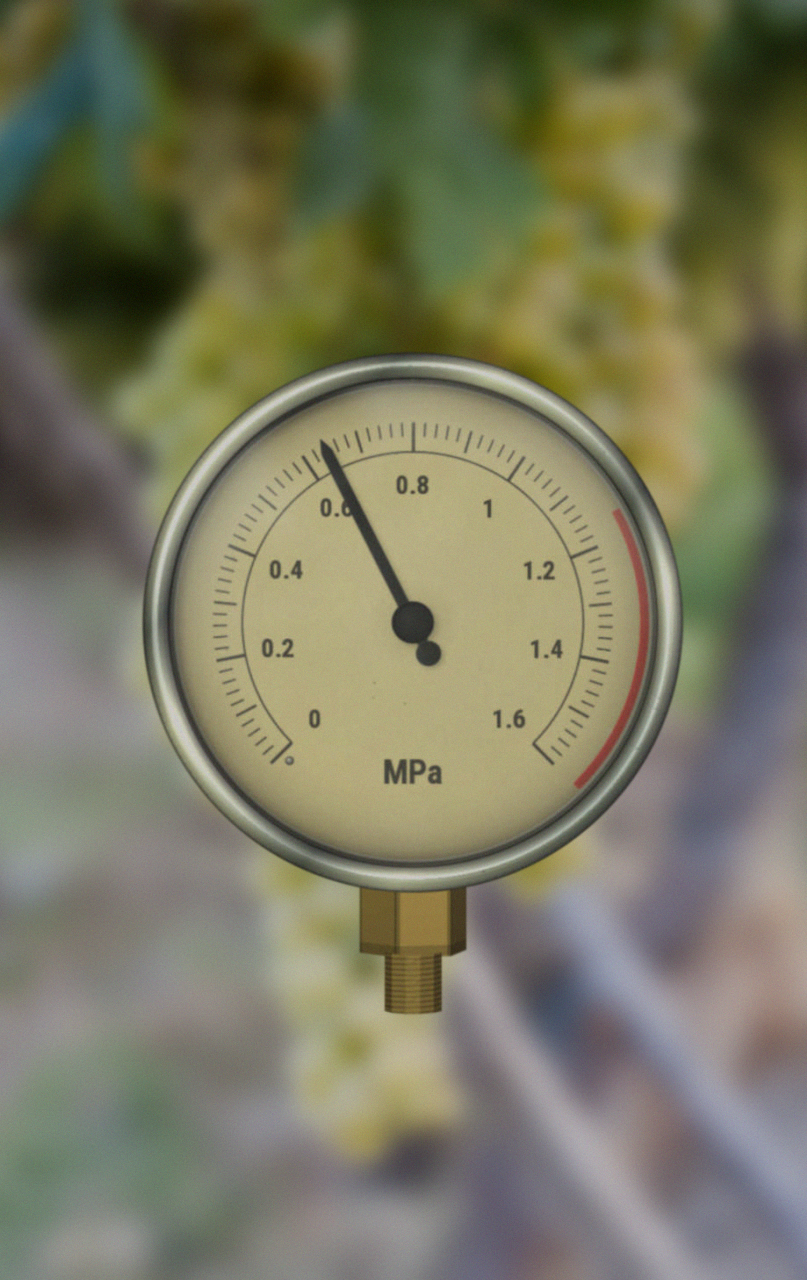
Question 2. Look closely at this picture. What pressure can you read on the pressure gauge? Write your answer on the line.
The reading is 0.64 MPa
